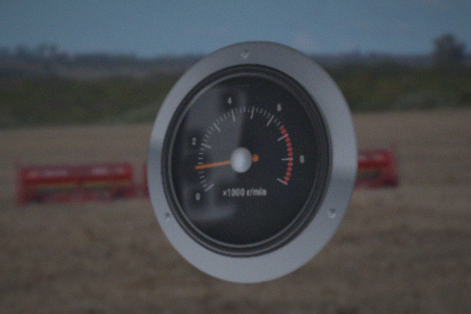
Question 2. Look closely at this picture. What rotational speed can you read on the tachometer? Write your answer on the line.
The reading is 1000 rpm
